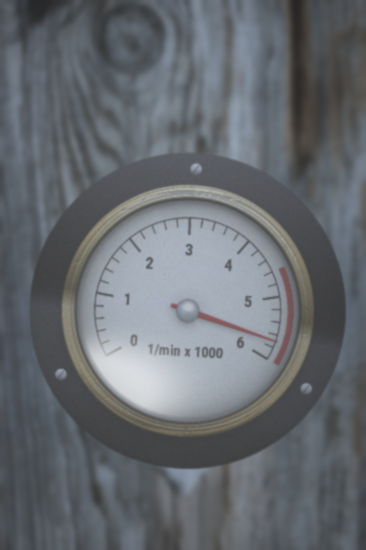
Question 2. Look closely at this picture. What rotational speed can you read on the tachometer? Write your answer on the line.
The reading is 5700 rpm
